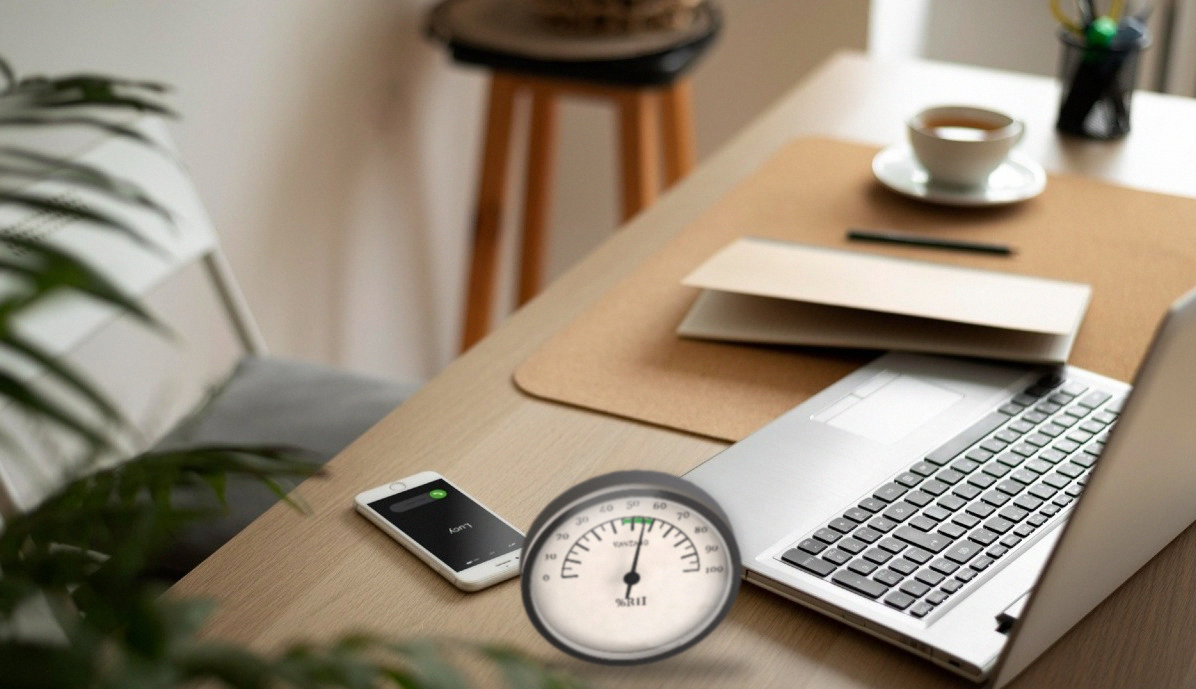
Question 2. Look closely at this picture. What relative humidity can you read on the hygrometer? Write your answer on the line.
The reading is 55 %
